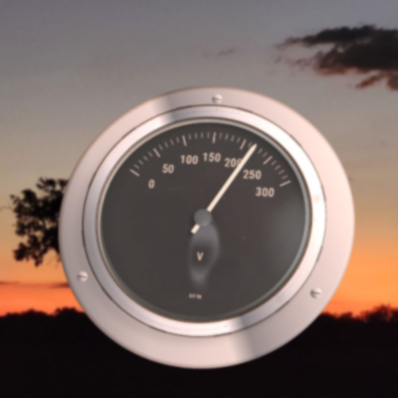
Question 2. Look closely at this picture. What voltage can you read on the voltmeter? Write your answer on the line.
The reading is 220 V
